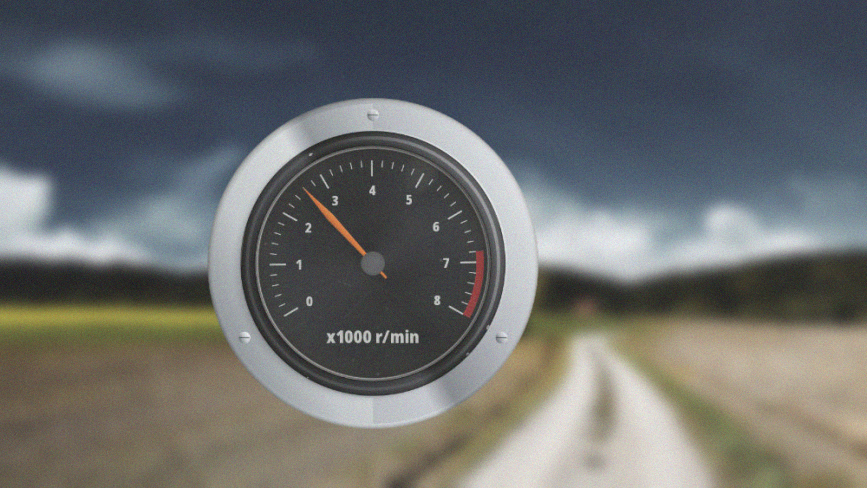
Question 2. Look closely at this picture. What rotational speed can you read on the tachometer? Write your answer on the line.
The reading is 2600 rpm
